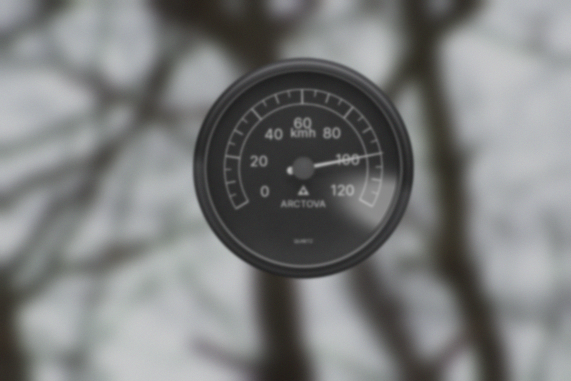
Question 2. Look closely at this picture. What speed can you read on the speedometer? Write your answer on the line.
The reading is 100 km/h
